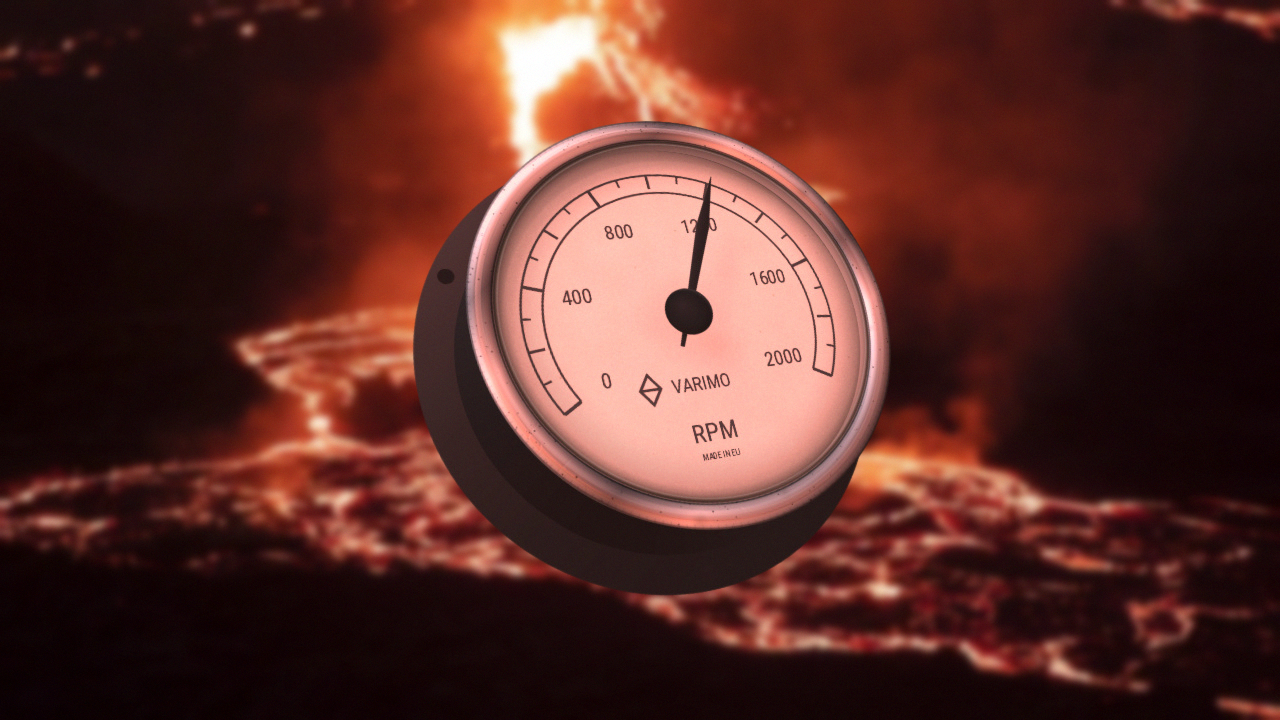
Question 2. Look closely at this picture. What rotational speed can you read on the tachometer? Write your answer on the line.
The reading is 1200 rpm
